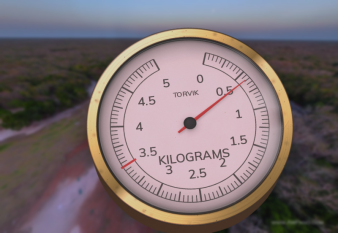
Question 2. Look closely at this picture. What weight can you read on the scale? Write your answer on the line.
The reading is 0.6 kg
